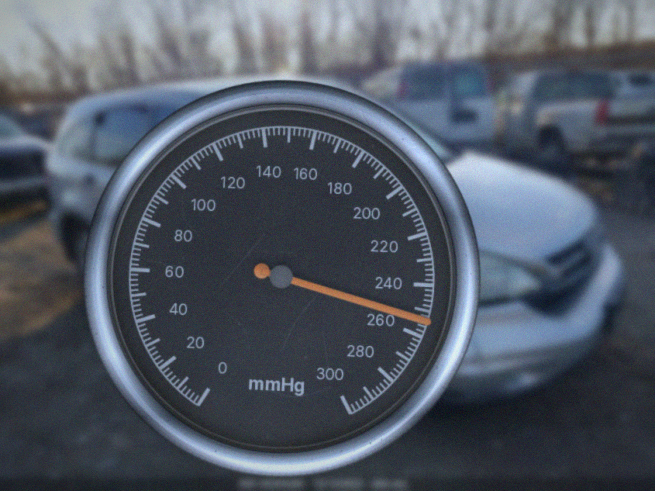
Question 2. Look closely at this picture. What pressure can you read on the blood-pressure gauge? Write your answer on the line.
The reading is 254 mmHg
